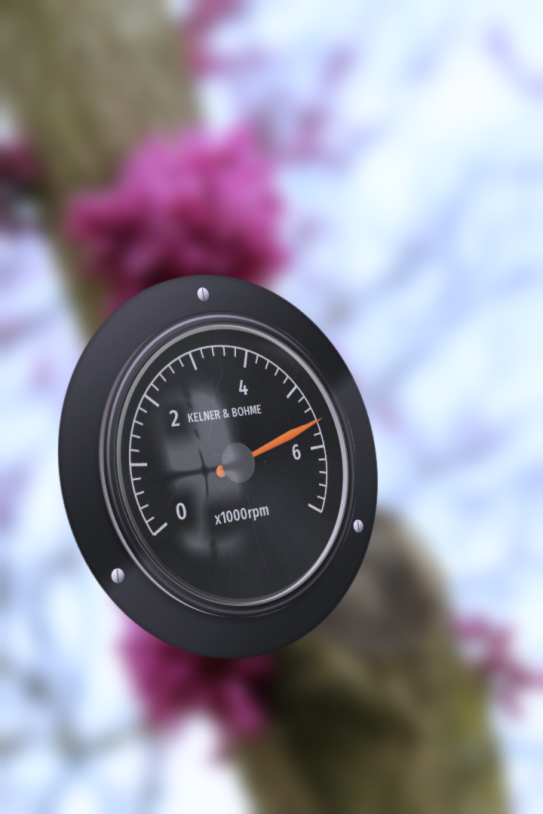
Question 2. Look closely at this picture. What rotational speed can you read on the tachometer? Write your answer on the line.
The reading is 5600 rpm
